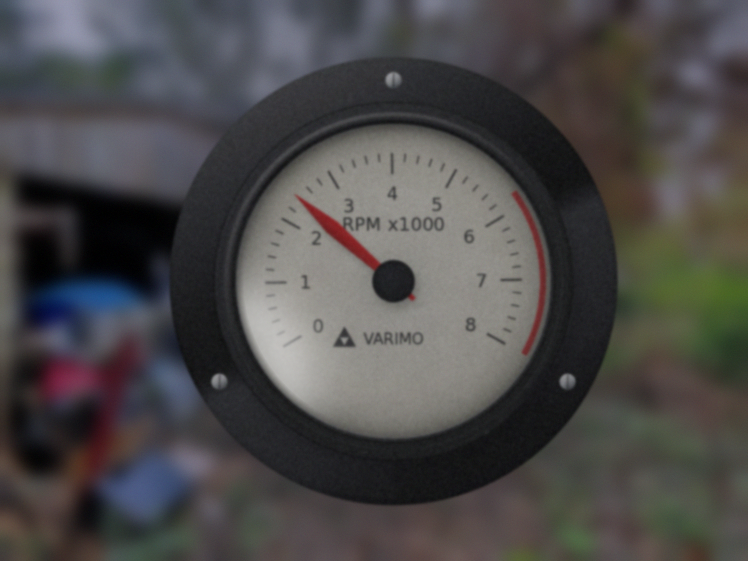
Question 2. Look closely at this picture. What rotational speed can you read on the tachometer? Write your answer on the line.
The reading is 2400 rpm
